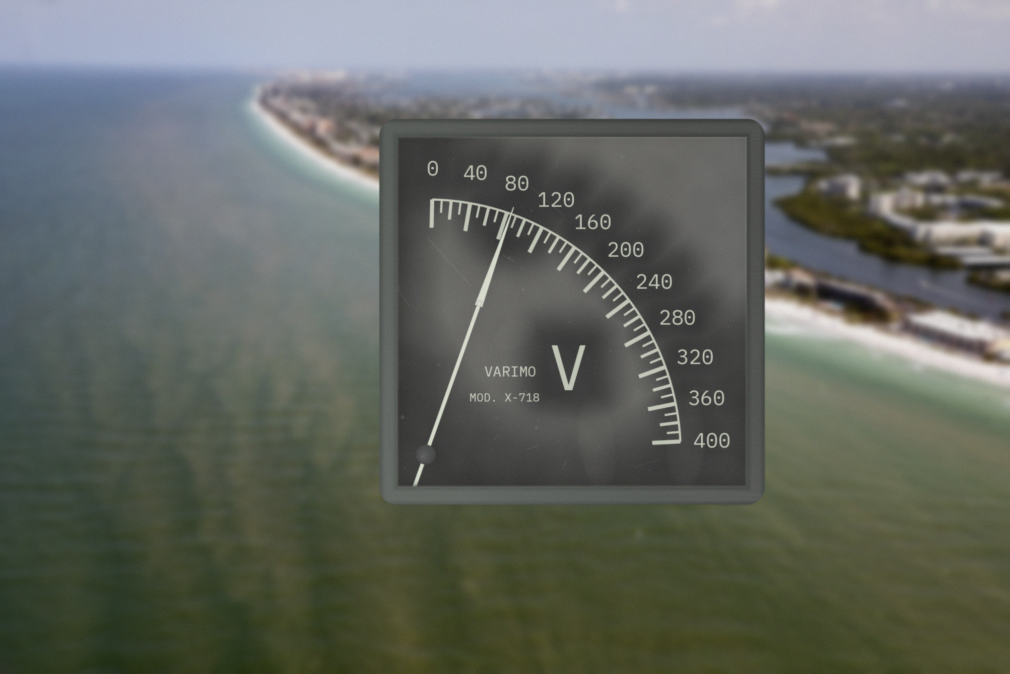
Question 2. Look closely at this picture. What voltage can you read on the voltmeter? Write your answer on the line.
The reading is 85 V
